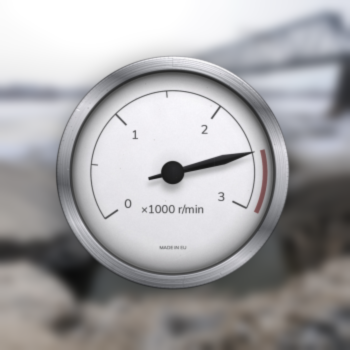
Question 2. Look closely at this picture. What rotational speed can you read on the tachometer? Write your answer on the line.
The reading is 2500 rpm
